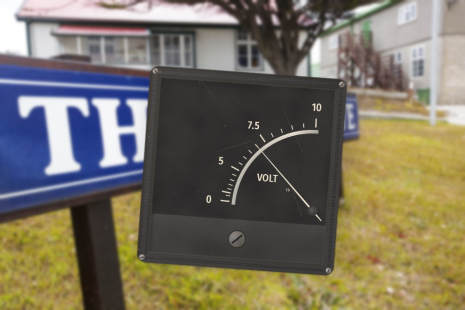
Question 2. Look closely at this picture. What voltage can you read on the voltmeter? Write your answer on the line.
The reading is 7 V
